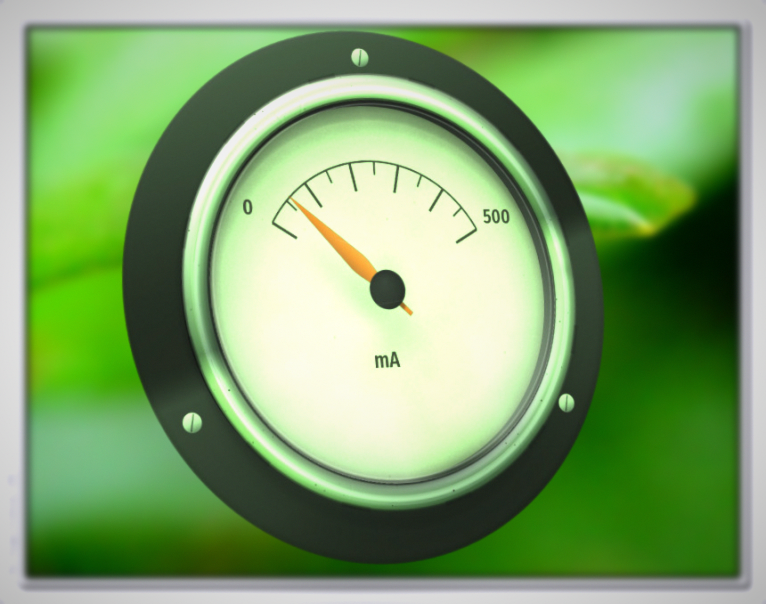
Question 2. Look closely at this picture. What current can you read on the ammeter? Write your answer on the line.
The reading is 50 mA
